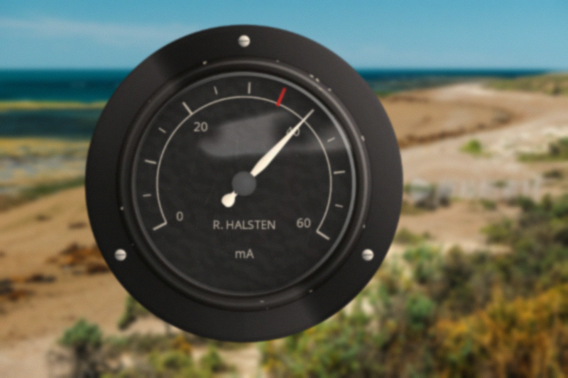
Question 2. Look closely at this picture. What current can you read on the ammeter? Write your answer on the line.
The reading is 40 mA
